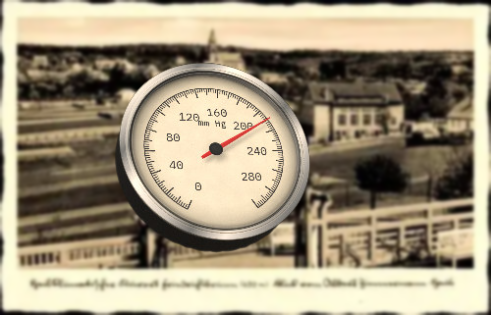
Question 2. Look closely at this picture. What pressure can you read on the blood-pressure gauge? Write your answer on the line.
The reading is 210 mmHg
